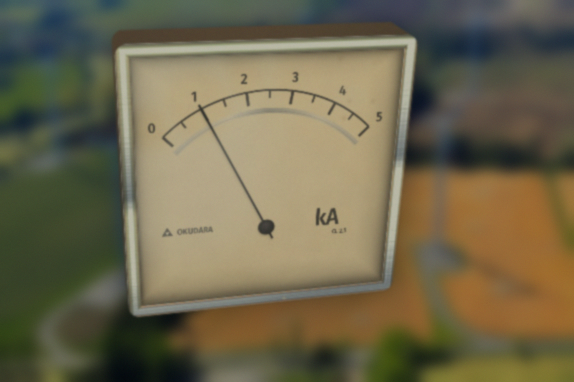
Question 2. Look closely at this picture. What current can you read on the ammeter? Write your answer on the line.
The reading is 1 kA
